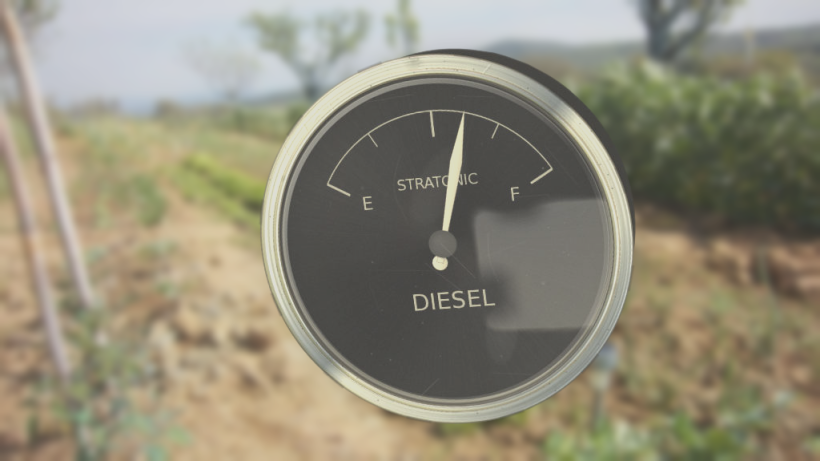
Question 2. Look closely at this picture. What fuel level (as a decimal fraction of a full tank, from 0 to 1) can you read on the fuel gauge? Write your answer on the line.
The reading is 0.625
